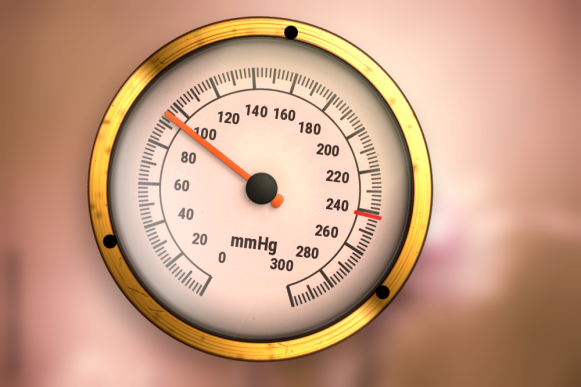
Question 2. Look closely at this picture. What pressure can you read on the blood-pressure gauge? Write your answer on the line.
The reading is 94 mmHg
